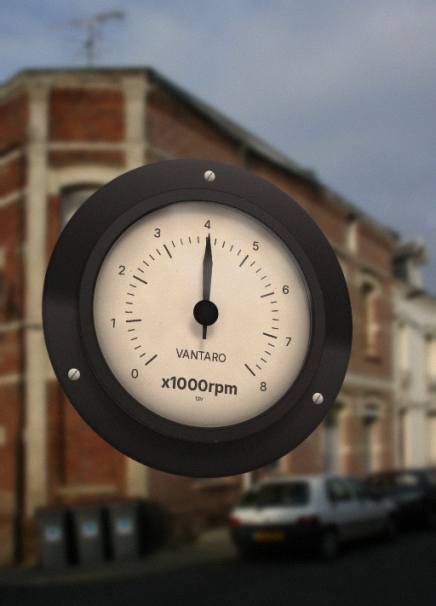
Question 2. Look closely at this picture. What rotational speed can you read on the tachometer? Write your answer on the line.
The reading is 4000 rpm
